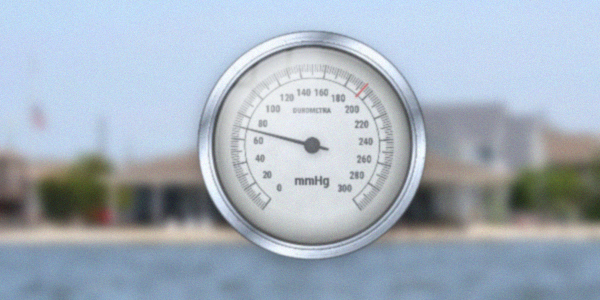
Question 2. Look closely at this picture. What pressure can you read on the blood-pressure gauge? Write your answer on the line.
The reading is 70 mmHg
